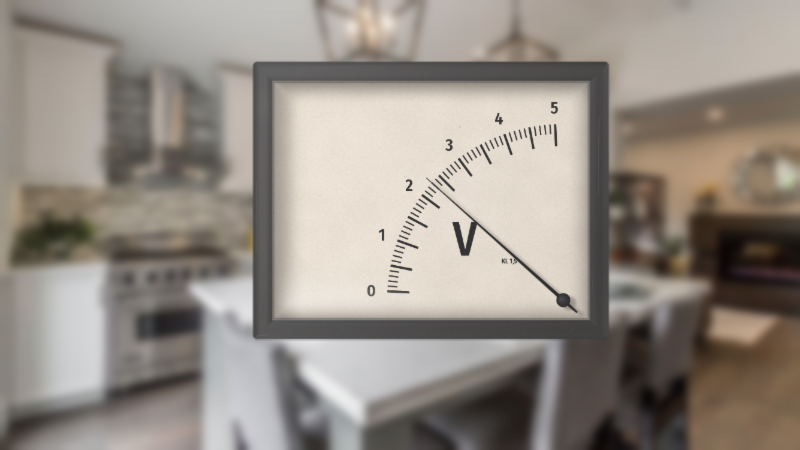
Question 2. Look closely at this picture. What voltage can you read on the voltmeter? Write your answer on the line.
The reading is 2.3 V
